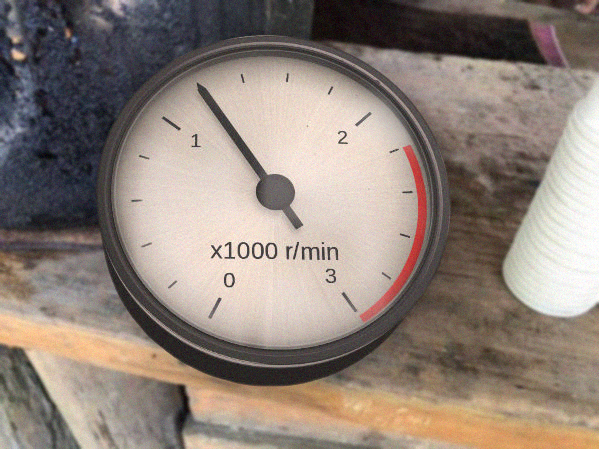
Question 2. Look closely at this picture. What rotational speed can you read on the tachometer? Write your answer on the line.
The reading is 1200 rpm
